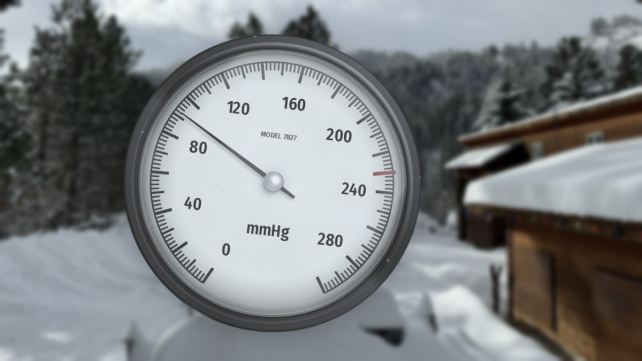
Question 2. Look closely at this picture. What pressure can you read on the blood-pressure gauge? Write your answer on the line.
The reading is 92 mmHg
